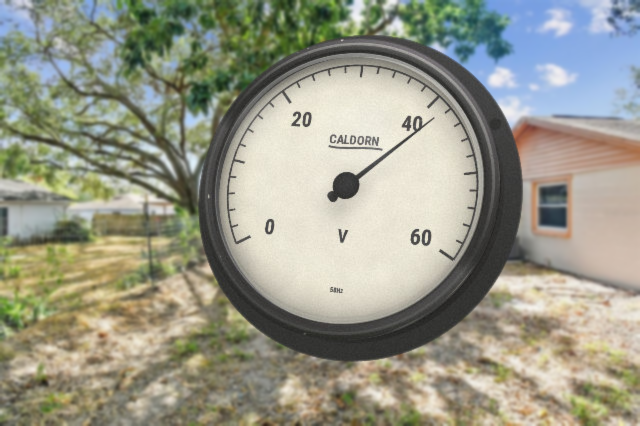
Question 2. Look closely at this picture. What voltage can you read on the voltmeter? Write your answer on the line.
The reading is 42 V
